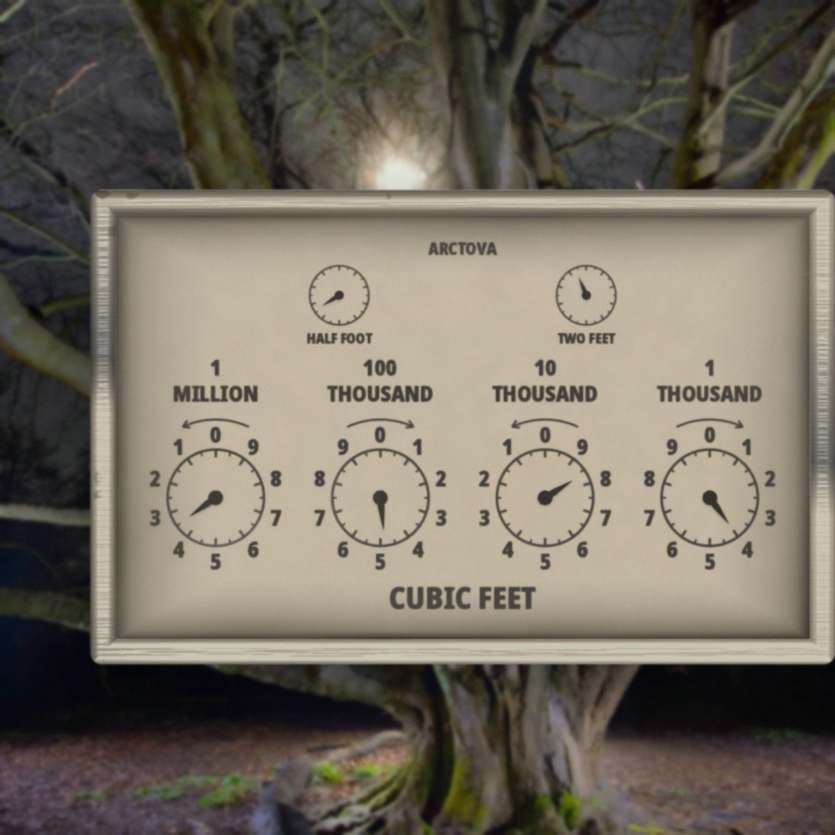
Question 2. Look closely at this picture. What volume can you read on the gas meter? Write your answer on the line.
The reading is 348400 ft³
